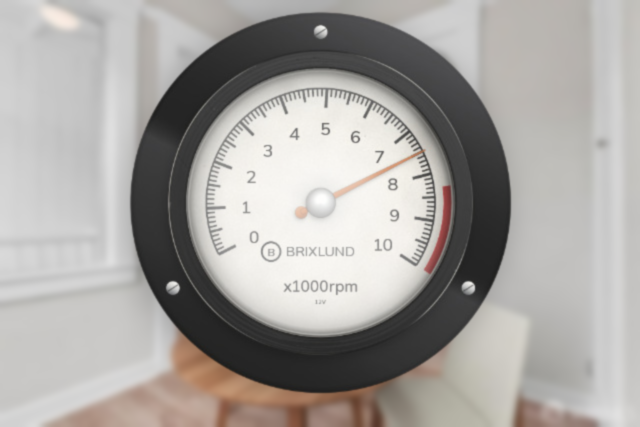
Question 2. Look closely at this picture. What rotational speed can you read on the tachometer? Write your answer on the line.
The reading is 7500 rpm
